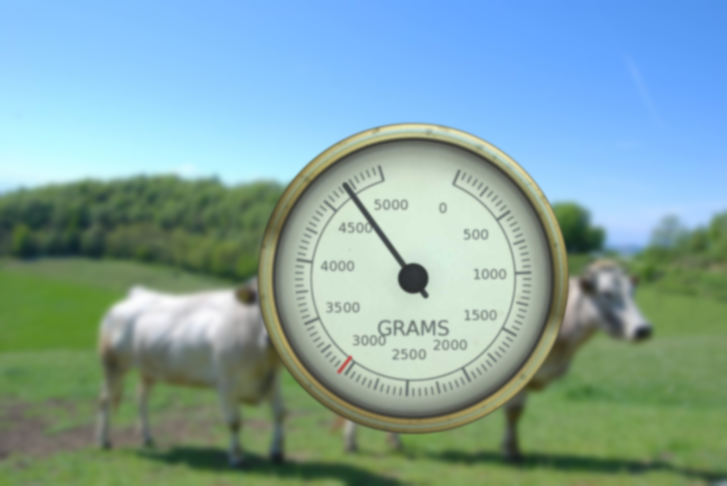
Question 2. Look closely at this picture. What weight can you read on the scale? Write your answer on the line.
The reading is 4700 g
